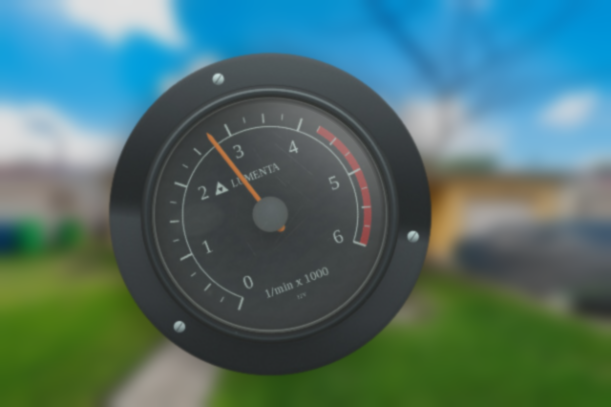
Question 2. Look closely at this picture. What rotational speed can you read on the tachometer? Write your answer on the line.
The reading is 2750 rpm
